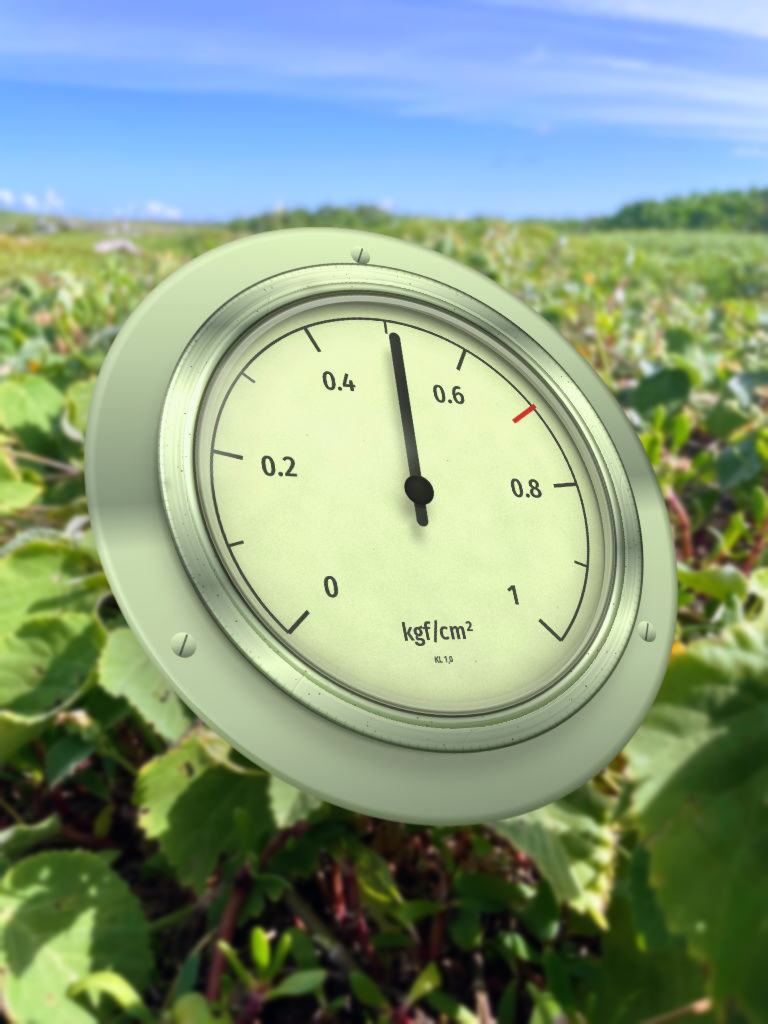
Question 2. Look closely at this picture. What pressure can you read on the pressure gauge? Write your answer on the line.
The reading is 0.5 kg/cm²
